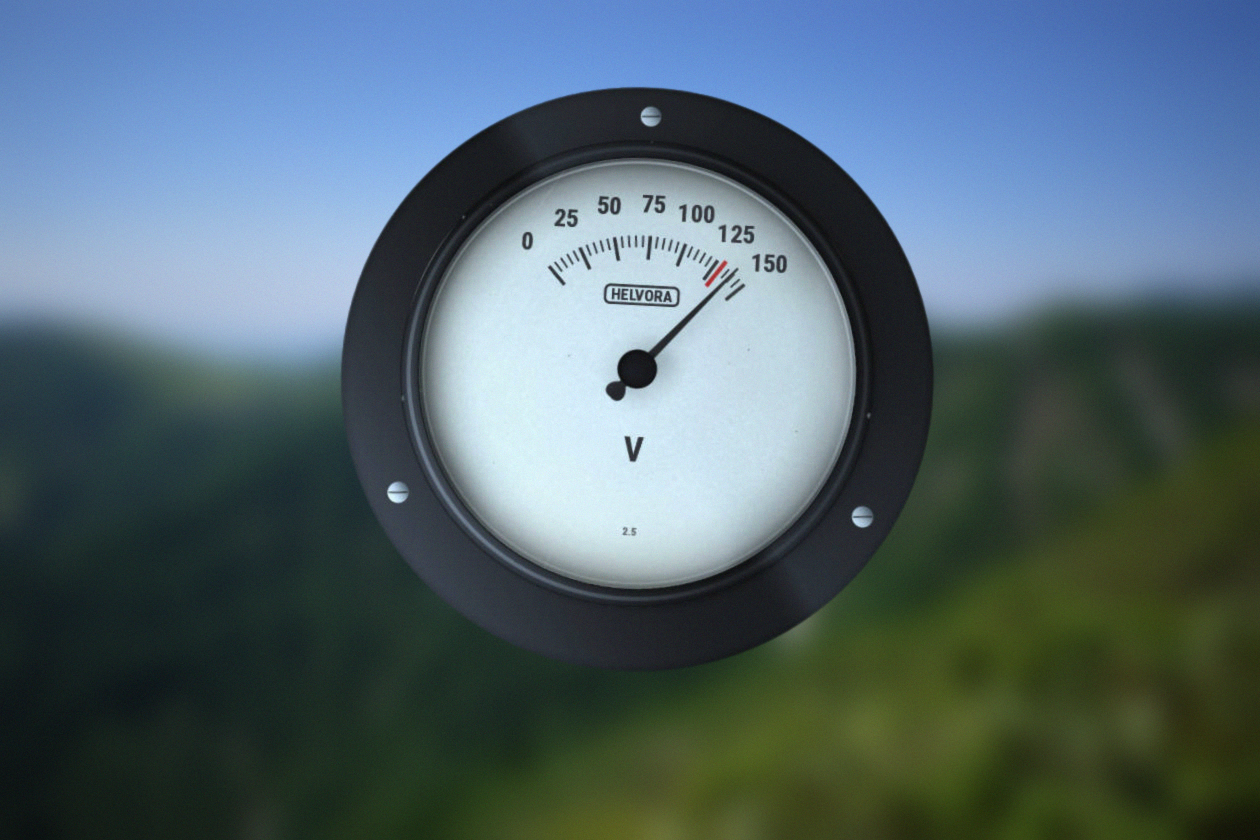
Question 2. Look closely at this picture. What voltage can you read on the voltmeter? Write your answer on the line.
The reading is 140 V
